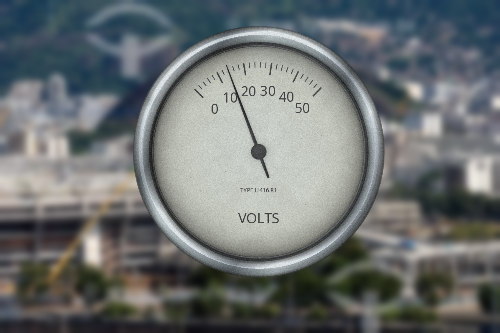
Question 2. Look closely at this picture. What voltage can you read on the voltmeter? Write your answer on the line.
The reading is 14 V
